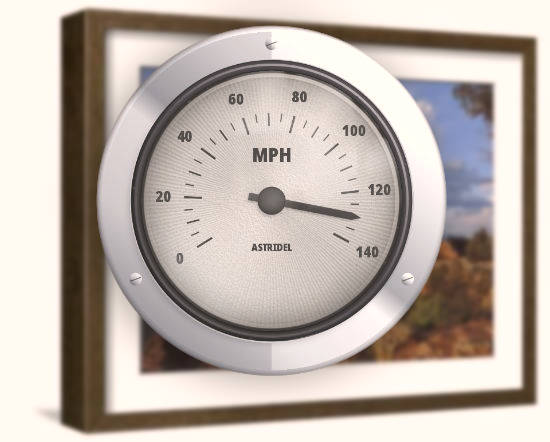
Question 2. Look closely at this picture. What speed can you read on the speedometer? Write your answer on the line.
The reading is 130 mph
